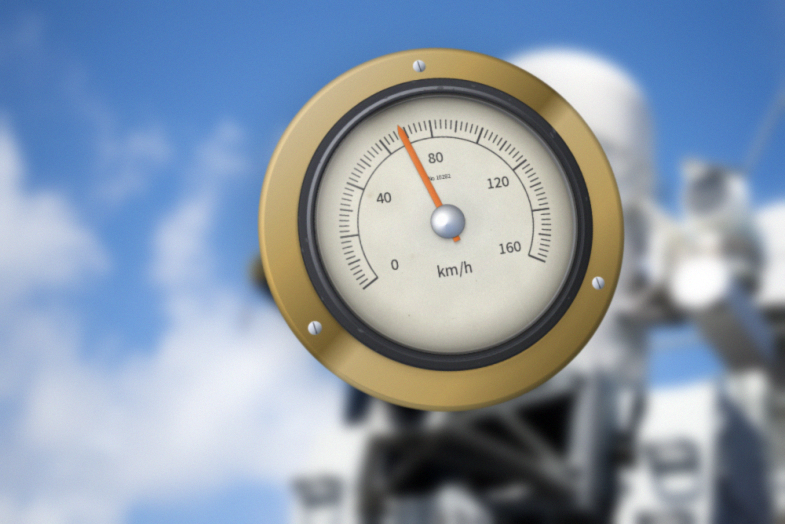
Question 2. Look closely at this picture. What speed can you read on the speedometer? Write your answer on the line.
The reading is 68 km/h
